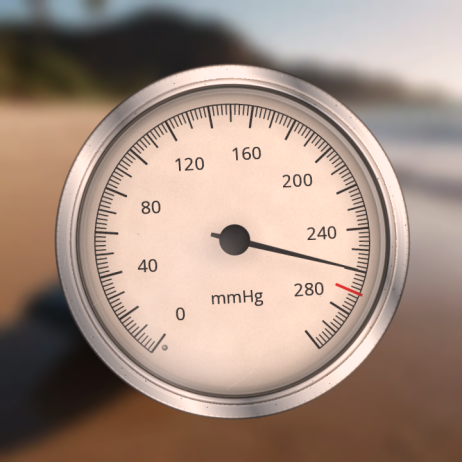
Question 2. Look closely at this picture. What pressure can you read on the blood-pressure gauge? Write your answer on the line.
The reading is 260 mmHg
